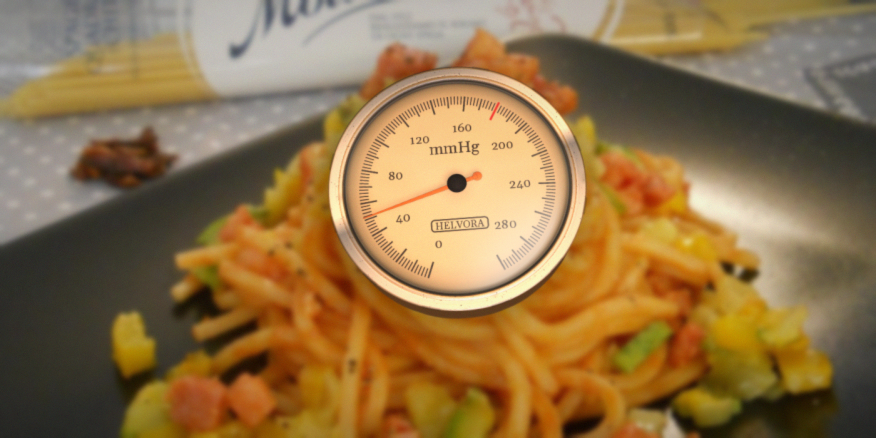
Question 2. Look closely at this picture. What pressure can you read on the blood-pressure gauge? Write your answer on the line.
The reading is 50 mmHg
